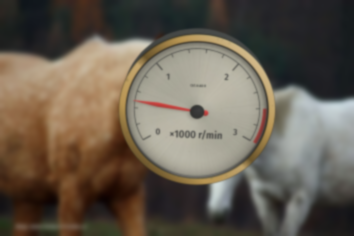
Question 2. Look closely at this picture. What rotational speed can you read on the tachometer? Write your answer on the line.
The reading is 500 rpm
